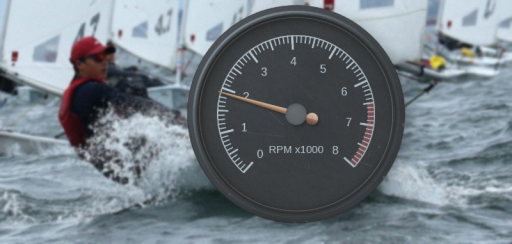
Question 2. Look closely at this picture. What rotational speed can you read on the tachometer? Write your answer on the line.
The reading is 1900 rpm
